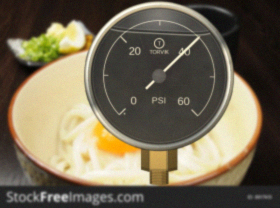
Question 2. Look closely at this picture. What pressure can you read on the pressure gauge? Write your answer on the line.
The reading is 40 psi
